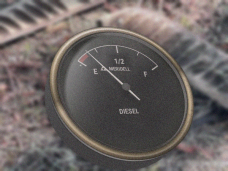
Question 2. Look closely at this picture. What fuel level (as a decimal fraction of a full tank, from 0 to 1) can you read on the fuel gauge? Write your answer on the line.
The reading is 0.125
